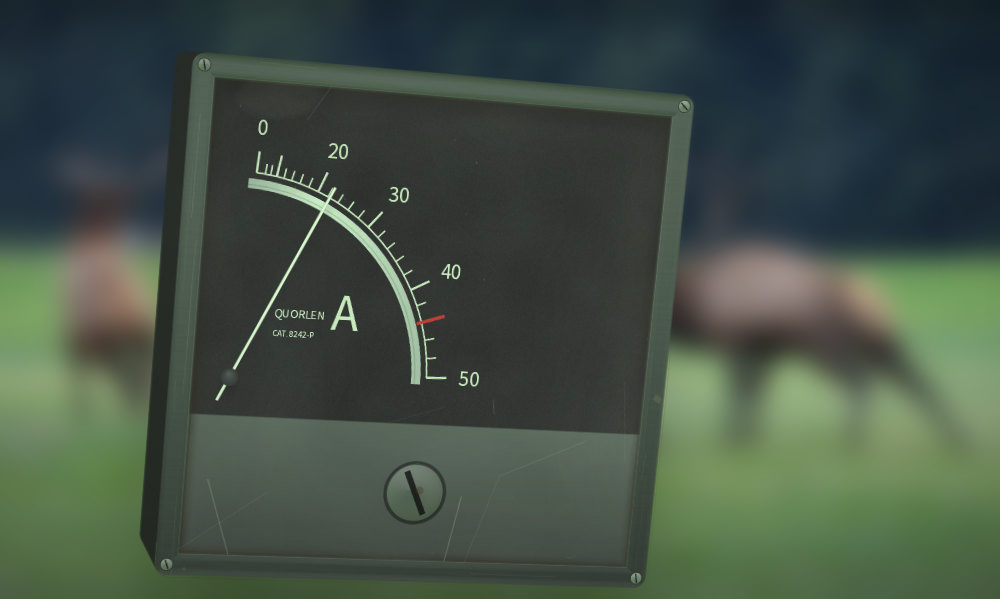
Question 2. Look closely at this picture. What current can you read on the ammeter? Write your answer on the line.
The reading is 22 A
